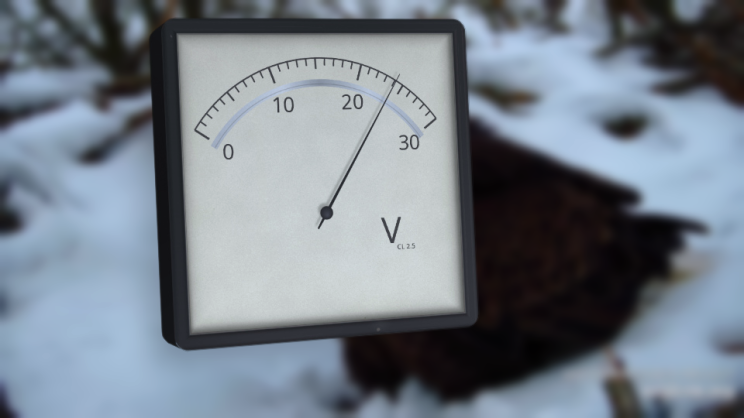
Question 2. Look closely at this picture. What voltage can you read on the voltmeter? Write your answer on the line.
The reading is 24 V
